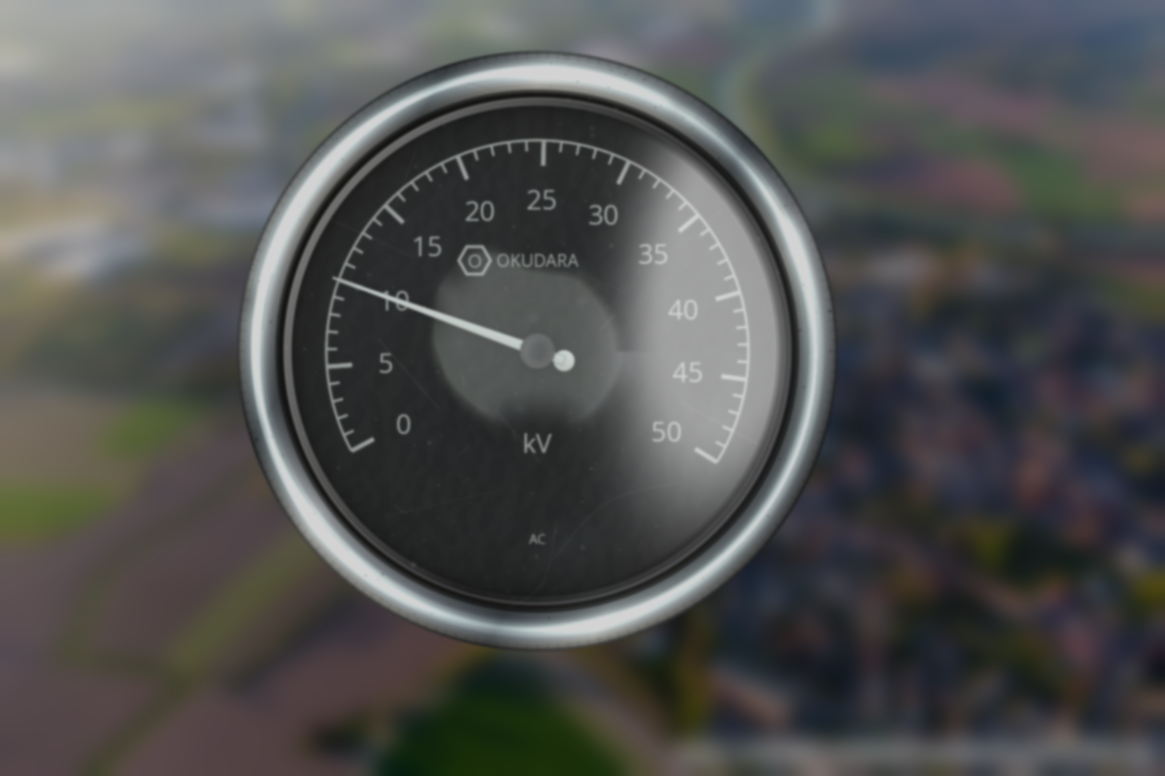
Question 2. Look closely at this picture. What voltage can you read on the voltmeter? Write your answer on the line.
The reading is 10 kV
